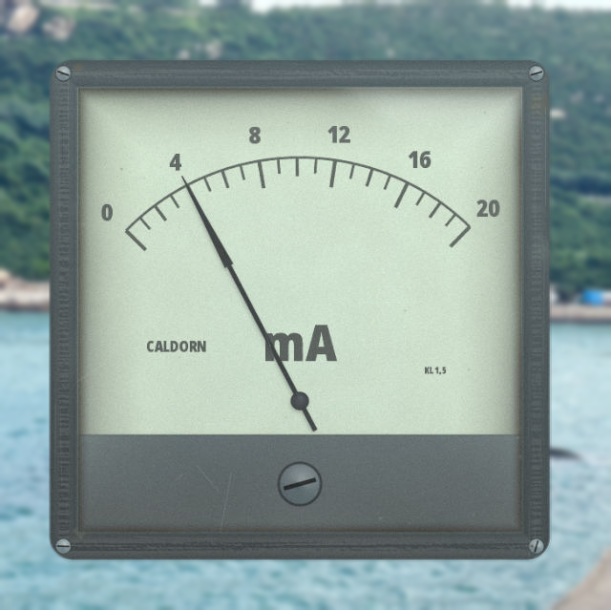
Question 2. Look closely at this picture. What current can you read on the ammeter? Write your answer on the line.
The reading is 4 mA
